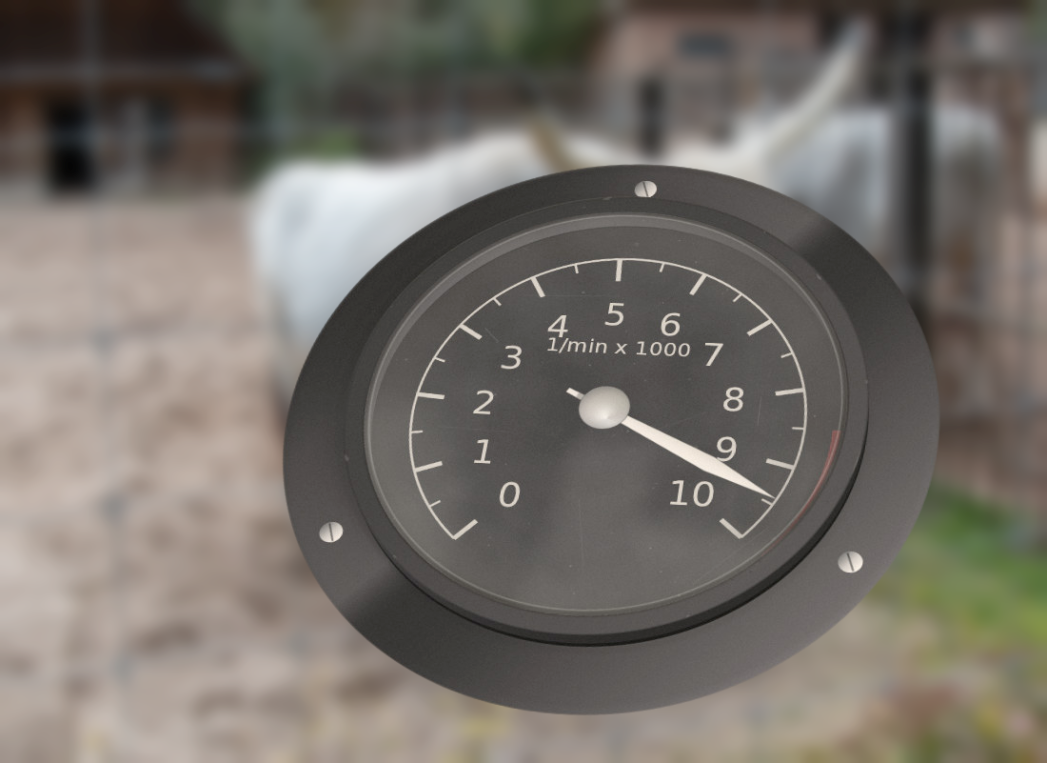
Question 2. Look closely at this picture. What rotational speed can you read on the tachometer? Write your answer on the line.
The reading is 9500 rpm
